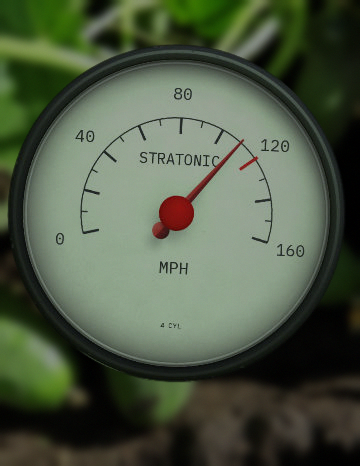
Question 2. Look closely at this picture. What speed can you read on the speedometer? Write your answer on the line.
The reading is 110 mph
